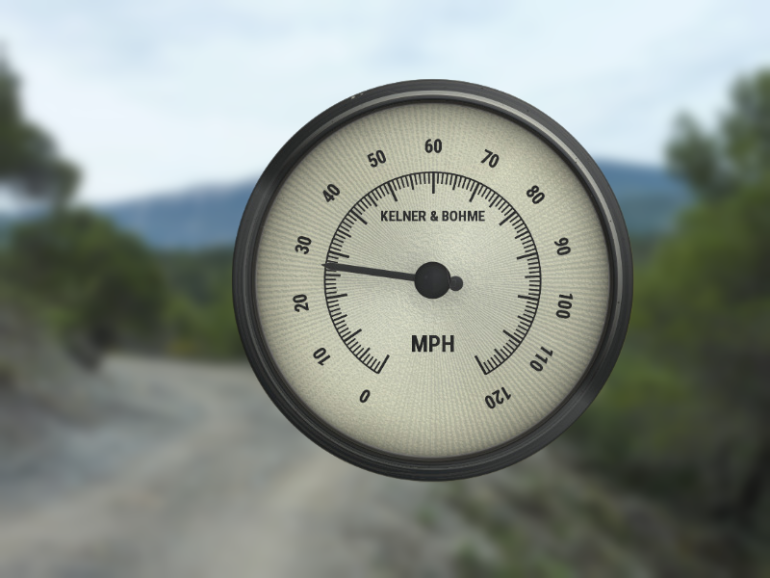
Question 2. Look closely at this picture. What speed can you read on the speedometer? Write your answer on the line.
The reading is 27 mph
